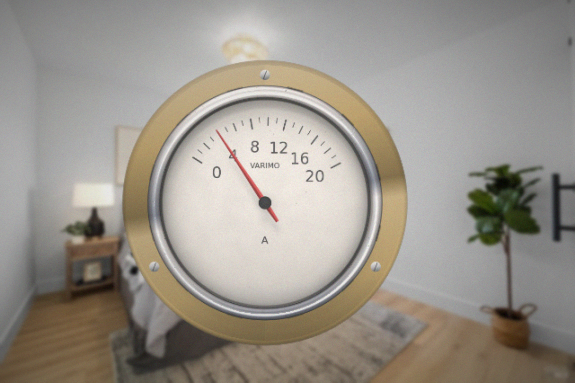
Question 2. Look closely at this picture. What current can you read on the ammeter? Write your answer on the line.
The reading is 4 A
